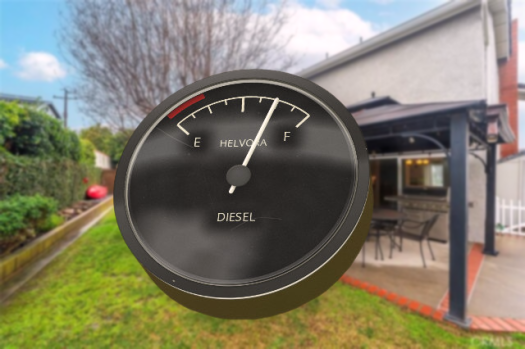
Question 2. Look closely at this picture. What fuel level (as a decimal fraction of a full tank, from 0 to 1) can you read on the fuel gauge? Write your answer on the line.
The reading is 0.75
